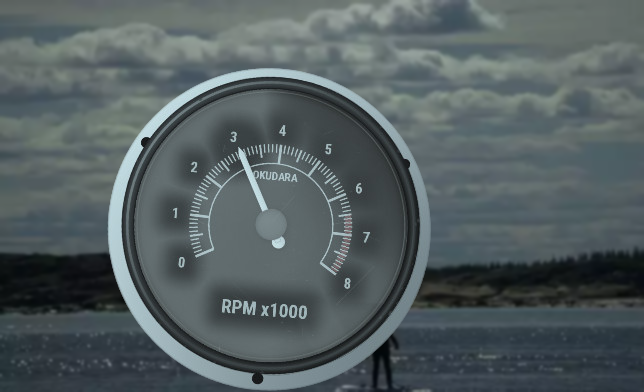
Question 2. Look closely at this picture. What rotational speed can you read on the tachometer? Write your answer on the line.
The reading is 3000 rpm
